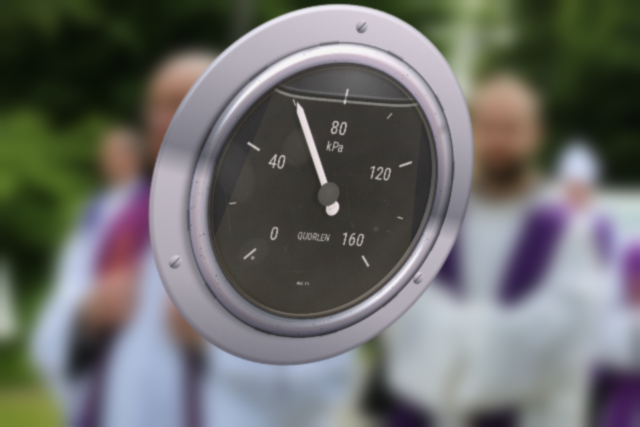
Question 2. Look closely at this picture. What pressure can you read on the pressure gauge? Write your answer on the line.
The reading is 60 kPa
